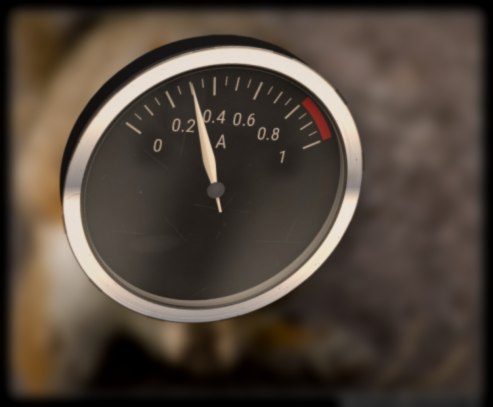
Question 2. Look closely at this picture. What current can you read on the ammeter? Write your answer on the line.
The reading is 0.3 A
